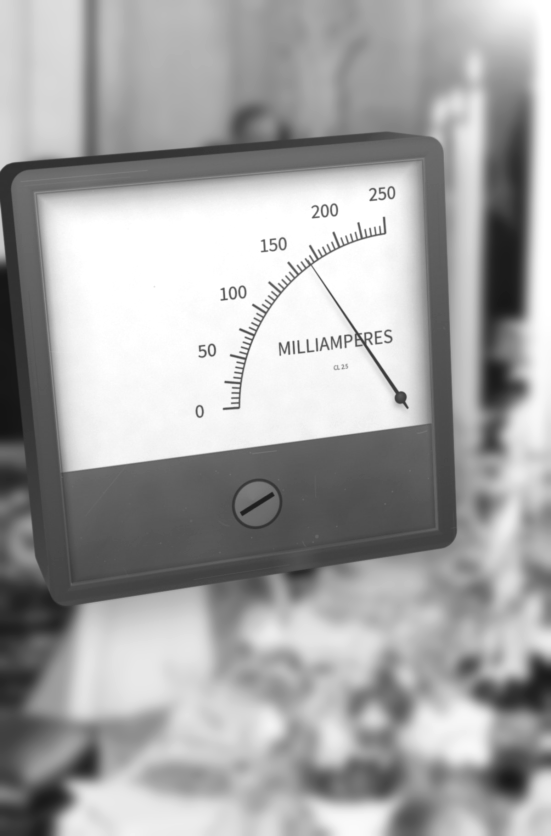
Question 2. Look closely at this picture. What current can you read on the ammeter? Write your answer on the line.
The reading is 165 mA
